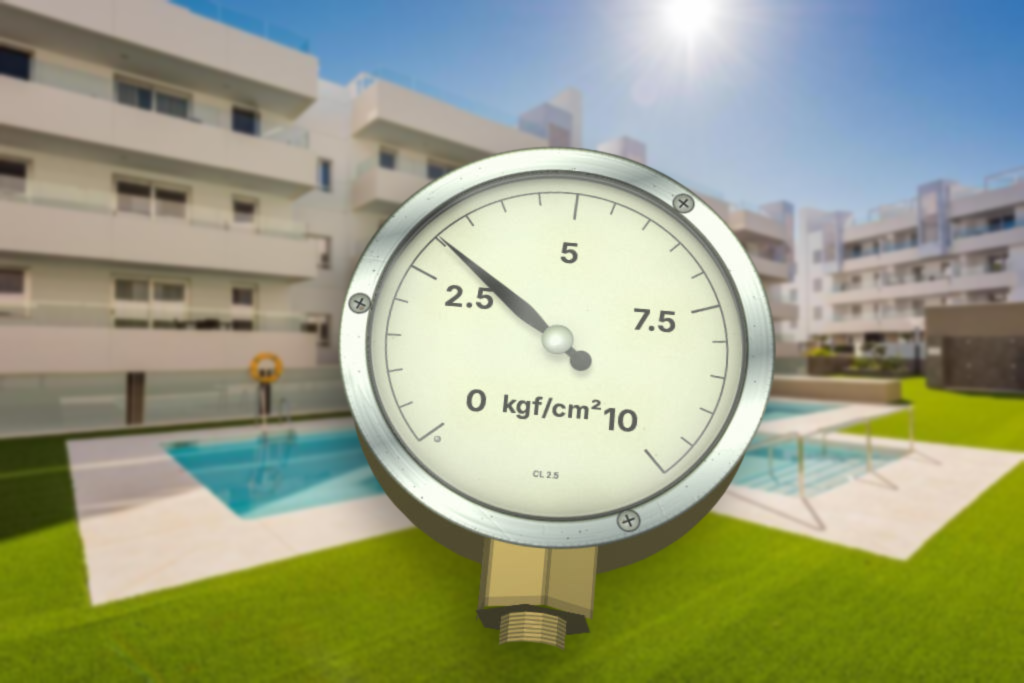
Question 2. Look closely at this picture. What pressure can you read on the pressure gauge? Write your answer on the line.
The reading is 3 kg/cm²
